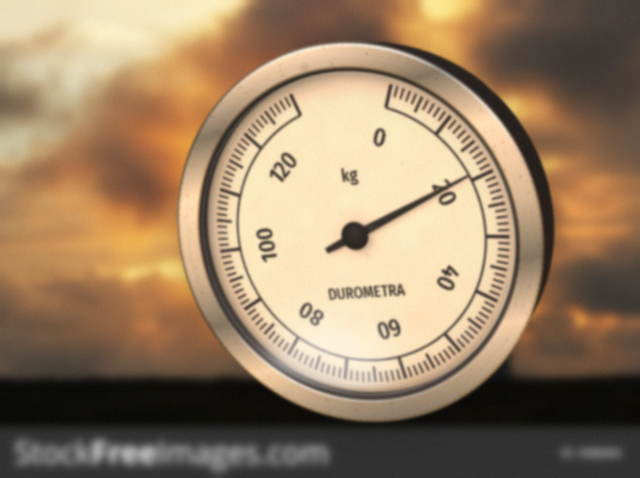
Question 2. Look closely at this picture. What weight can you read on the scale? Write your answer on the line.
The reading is 19 kg
